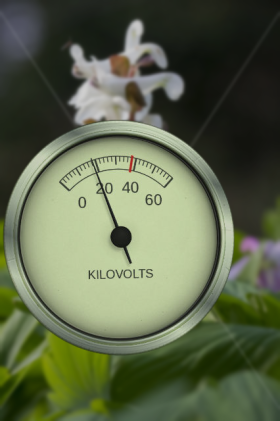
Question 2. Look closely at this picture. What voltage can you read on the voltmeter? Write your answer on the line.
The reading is 18 kV
